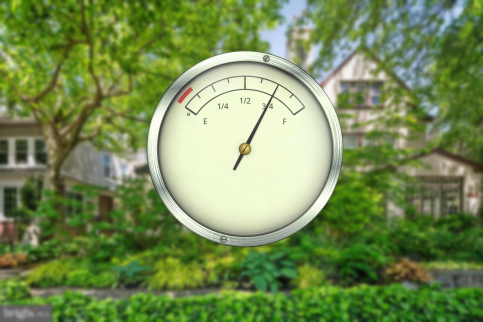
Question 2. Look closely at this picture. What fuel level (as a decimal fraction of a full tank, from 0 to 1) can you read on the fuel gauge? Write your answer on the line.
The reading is 0.75
